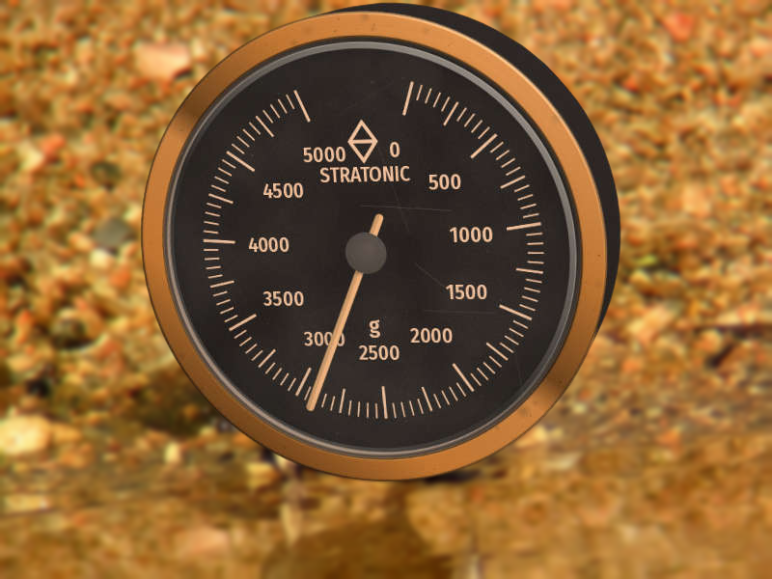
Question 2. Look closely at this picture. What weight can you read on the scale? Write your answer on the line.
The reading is 2900 g
